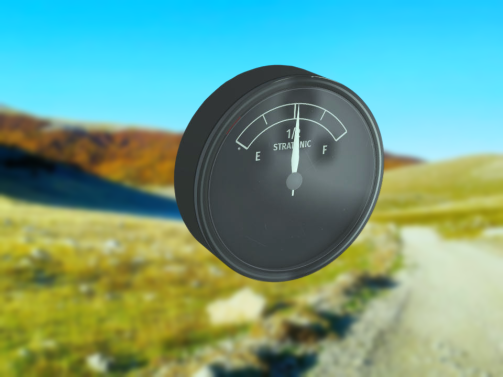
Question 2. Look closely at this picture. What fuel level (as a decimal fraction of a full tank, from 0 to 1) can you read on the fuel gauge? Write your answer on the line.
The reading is 0.5
